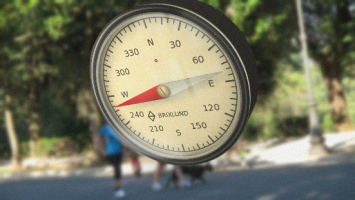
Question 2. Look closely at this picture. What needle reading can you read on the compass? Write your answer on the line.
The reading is 260 °
